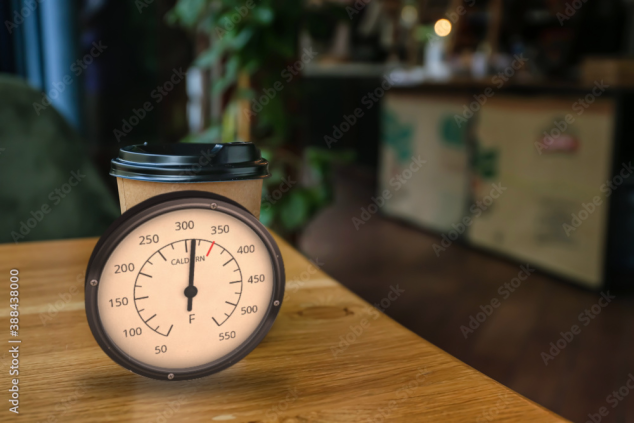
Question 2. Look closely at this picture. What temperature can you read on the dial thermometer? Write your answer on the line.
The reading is 312.5 °F
